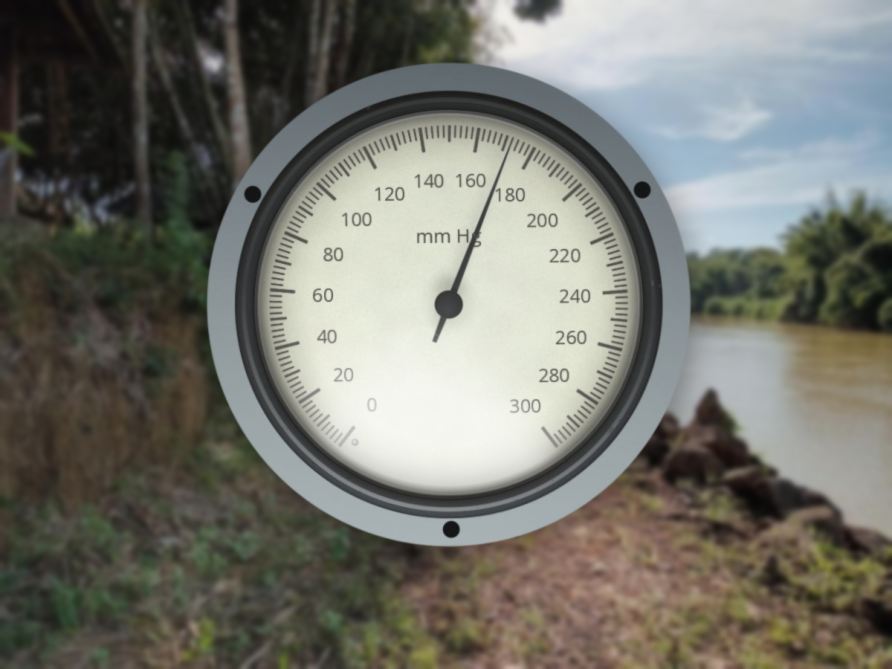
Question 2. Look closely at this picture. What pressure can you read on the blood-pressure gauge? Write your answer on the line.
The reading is 172 mmHg
